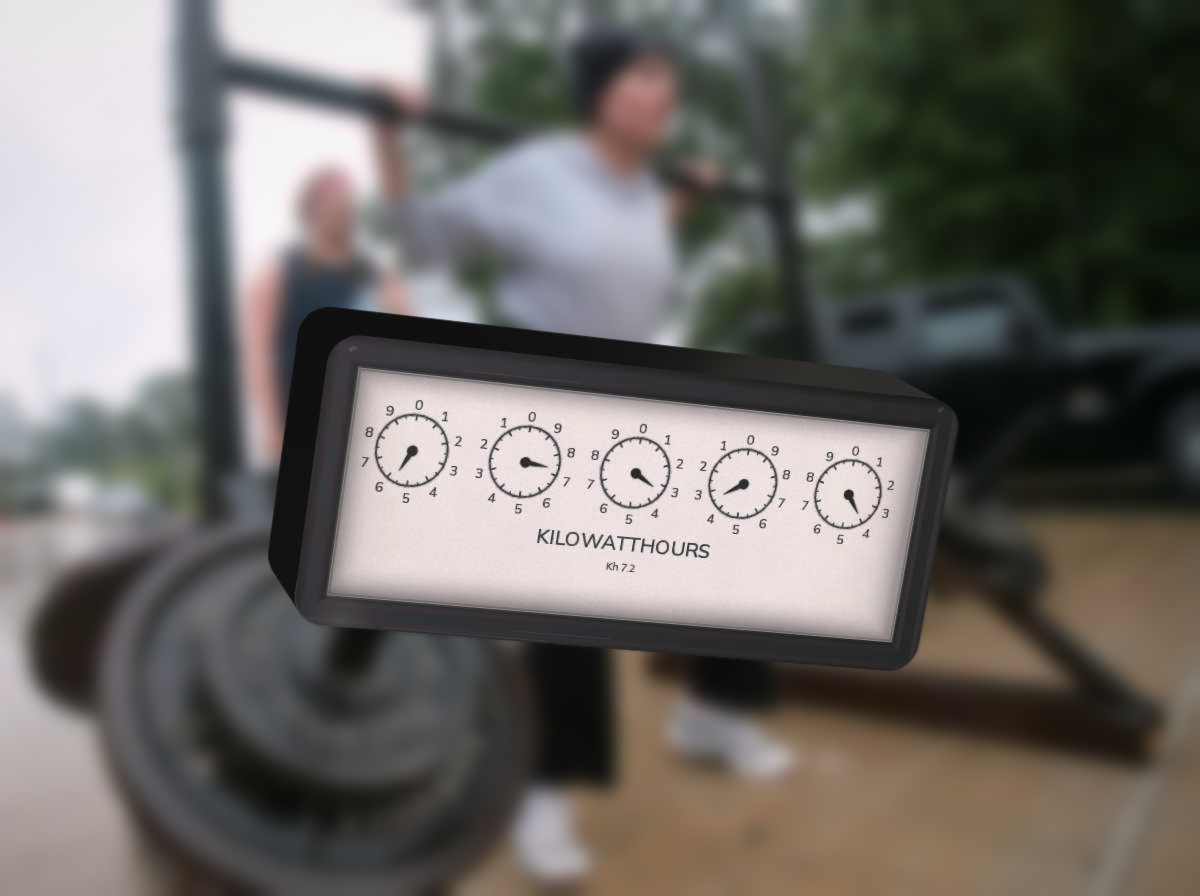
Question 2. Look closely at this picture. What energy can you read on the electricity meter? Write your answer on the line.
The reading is 57334 kWh
